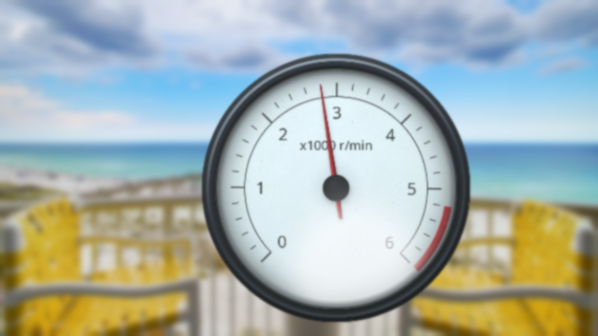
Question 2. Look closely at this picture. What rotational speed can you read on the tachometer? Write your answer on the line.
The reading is 2800 rpm
